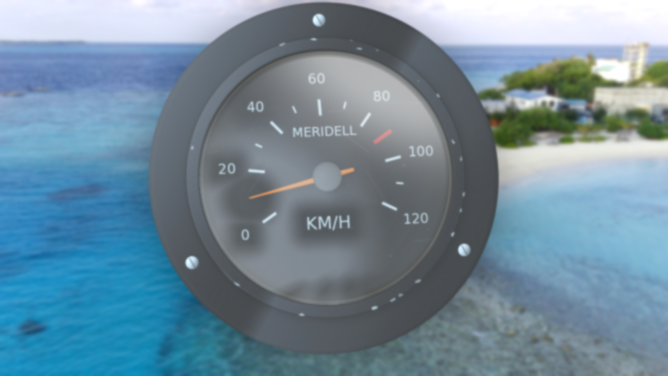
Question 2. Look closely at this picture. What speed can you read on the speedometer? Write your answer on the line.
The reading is 10 km/h
